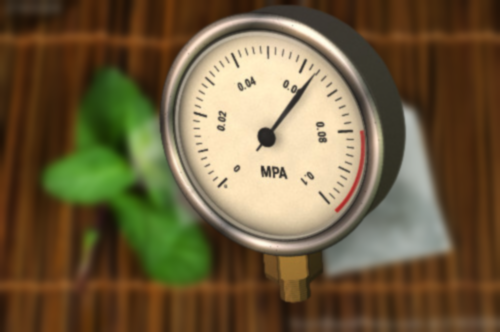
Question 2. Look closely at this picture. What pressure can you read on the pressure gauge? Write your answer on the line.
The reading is 0.064 MPa
